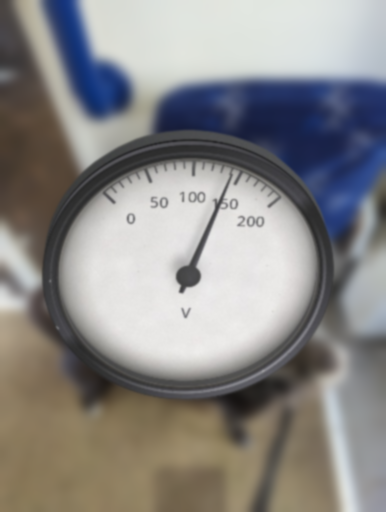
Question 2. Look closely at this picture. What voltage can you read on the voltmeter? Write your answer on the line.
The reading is 140 V
